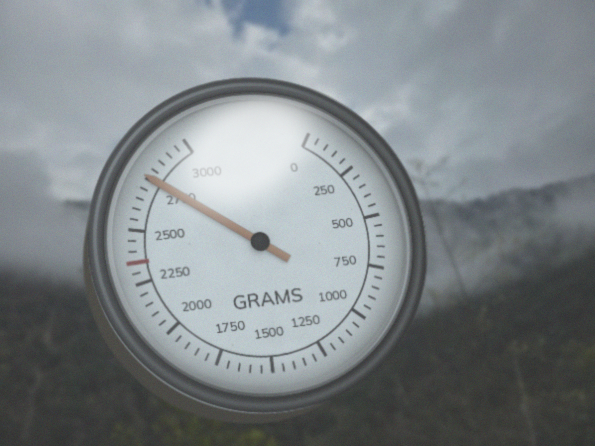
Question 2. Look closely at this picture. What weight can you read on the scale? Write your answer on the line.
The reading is 2750 g
